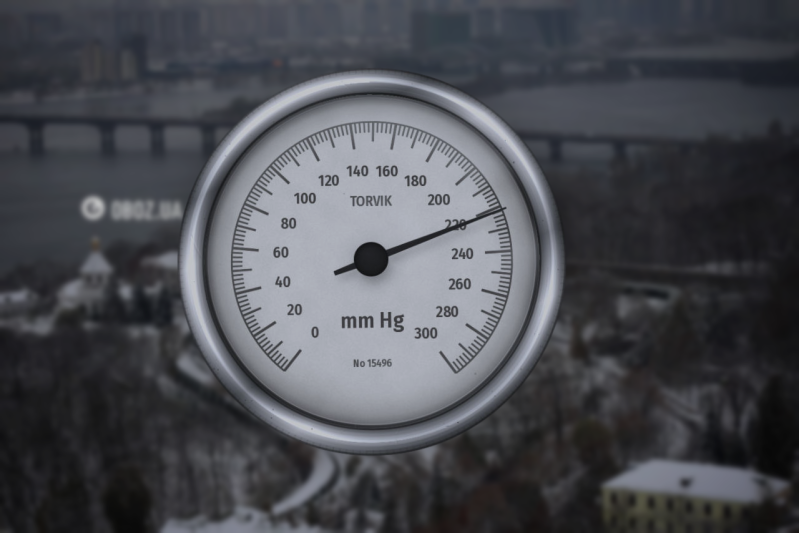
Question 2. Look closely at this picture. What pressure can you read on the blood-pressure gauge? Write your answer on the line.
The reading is 222 mmHg
